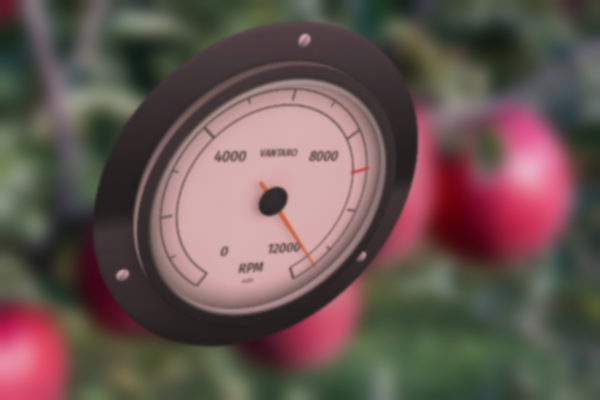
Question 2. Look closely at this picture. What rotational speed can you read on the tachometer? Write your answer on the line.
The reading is 11500 rpm
